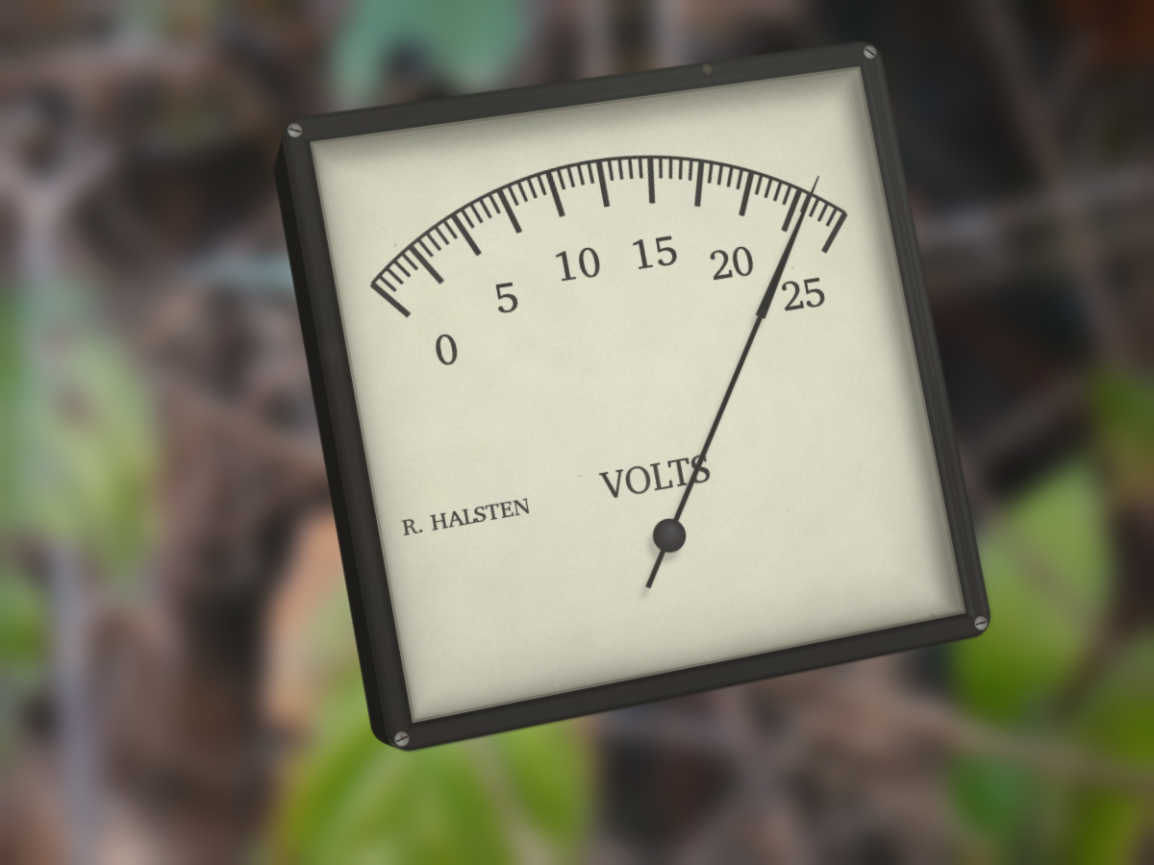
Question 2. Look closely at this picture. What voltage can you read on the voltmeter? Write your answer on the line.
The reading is 23 V
